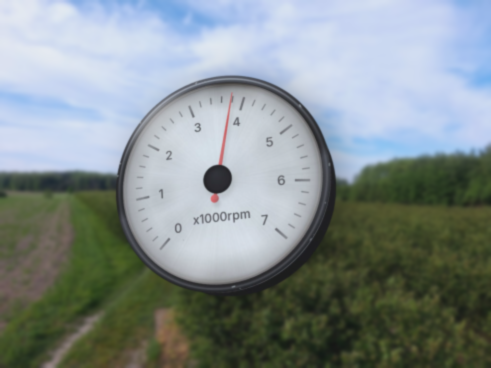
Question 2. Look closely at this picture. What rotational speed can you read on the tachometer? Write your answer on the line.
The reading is 3800 rpm
